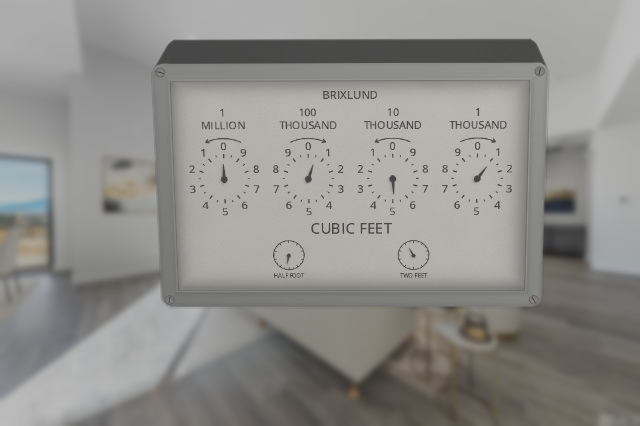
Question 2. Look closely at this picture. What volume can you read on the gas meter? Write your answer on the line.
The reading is 5100 ft³
